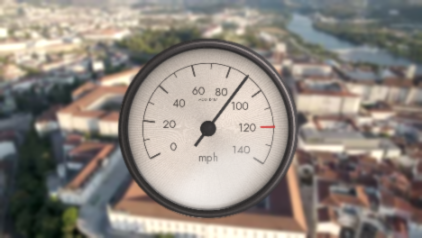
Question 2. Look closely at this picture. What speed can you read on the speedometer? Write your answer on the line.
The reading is 90 mph
